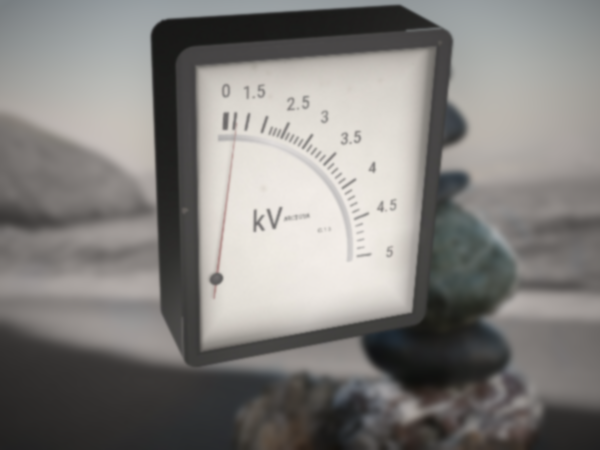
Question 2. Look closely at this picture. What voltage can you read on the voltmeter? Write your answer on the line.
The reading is 1 kV
